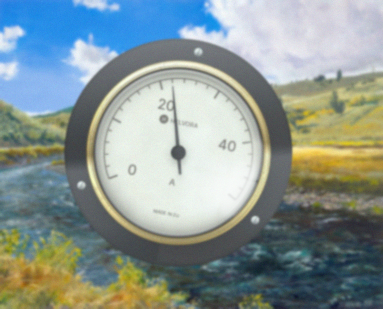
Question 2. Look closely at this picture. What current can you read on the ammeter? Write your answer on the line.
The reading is 22 A
